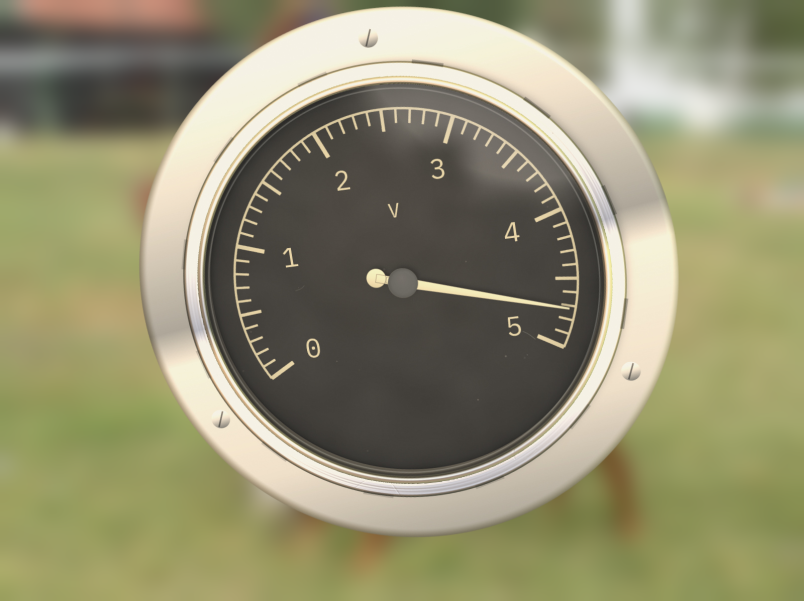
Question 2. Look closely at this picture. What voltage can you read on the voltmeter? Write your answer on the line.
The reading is 4.7 V
